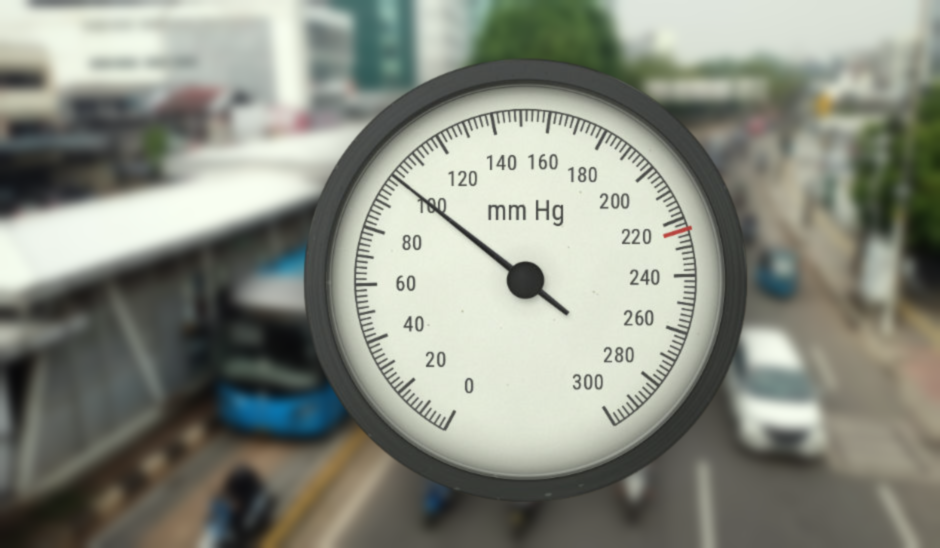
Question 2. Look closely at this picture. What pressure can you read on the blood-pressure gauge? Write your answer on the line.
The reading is 100 mmHg
